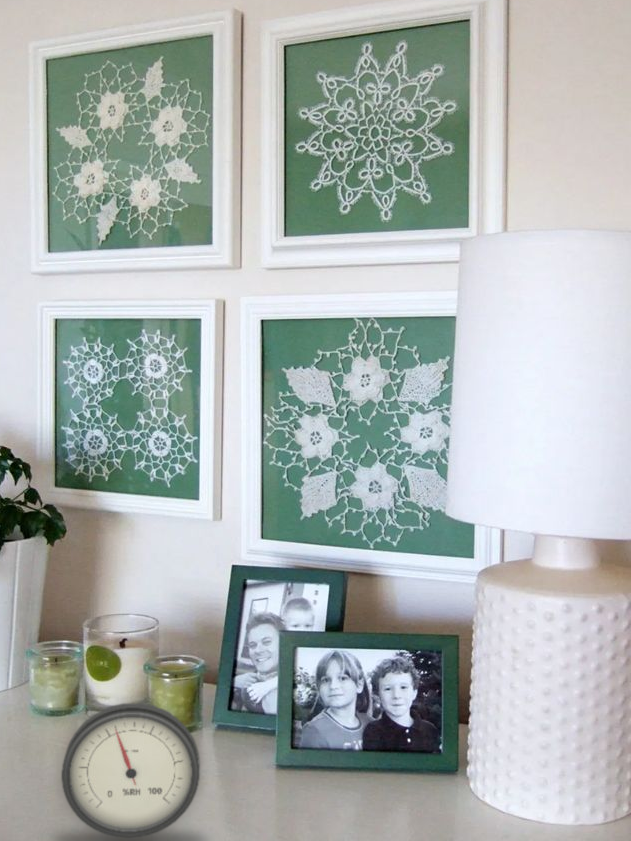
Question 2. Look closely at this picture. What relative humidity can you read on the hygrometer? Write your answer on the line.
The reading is 44 %
